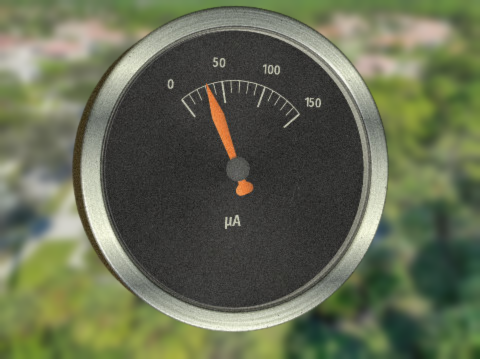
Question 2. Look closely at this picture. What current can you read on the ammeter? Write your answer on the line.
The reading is 30 µA
